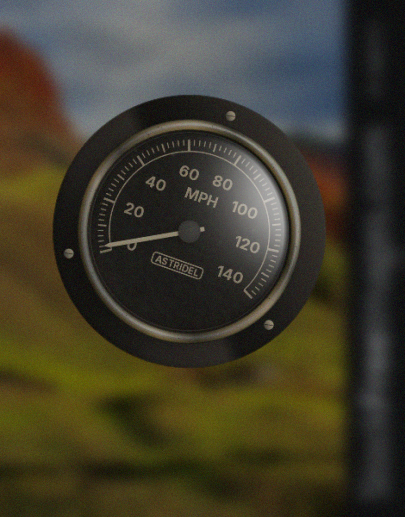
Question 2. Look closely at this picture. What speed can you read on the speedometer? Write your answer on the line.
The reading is 2 mph
